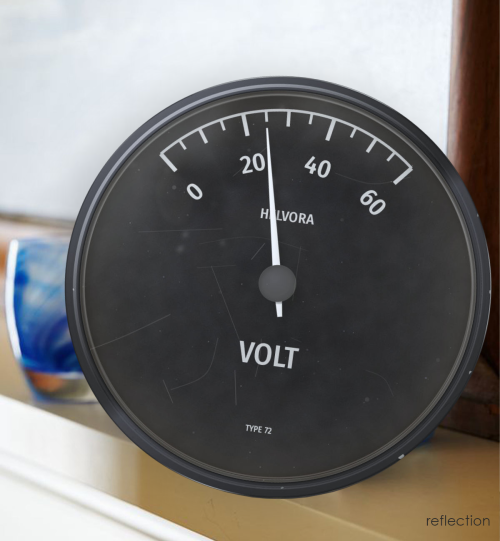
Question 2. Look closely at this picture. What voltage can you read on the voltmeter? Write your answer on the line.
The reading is 25 V
